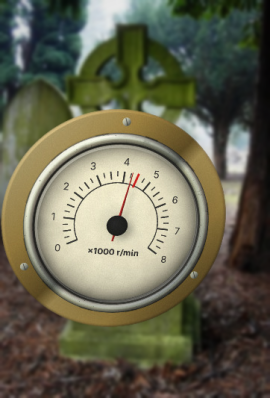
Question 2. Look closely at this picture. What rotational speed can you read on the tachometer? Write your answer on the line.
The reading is 4250 rpm
